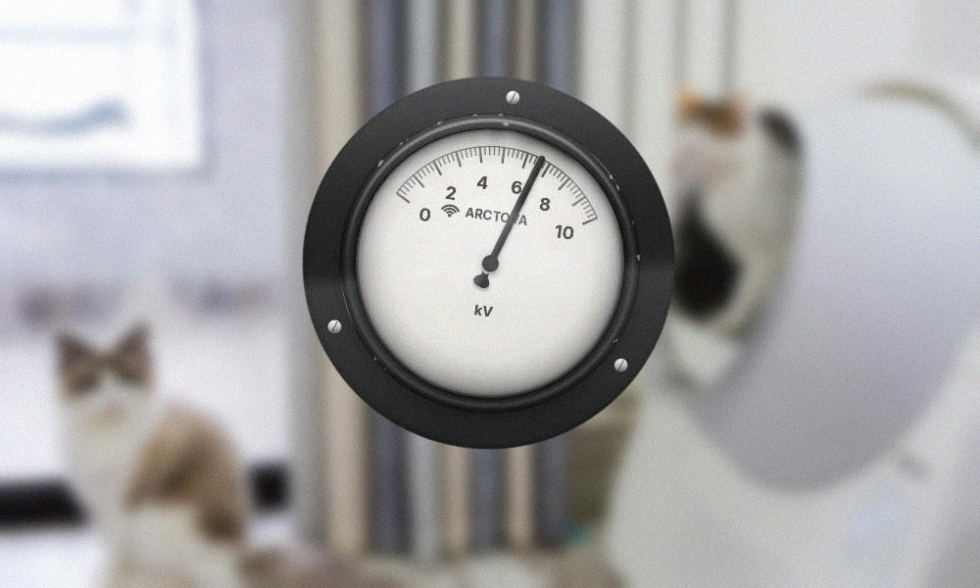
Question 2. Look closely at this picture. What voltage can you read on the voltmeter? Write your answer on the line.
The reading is 6.6 kV
